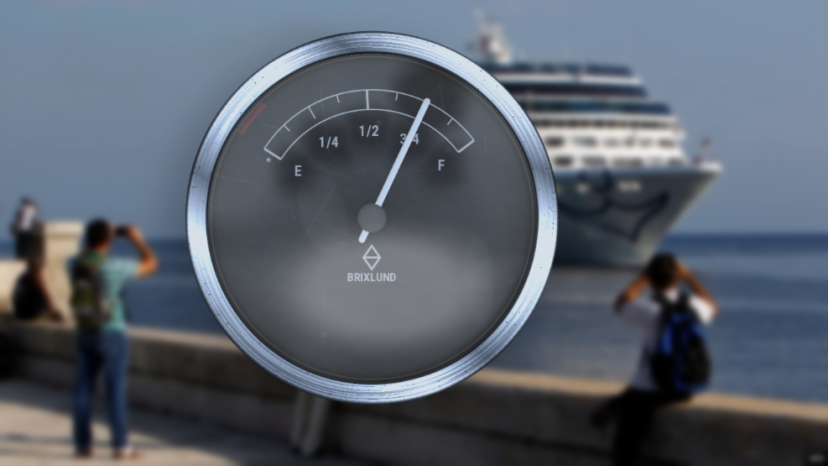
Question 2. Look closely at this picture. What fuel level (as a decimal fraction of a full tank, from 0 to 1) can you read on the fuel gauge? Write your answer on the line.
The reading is 0.75
